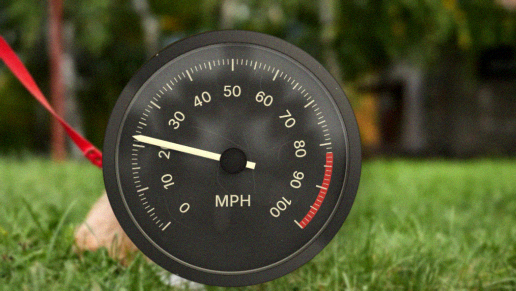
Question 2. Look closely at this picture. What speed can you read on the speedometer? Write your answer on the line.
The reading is 22 mph
